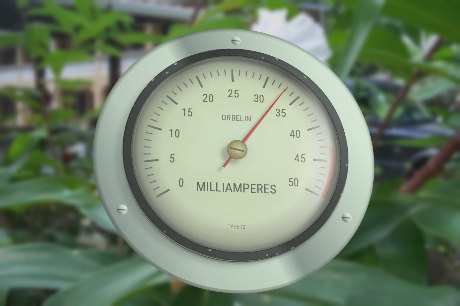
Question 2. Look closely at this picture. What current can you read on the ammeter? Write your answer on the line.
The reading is 33 mA
